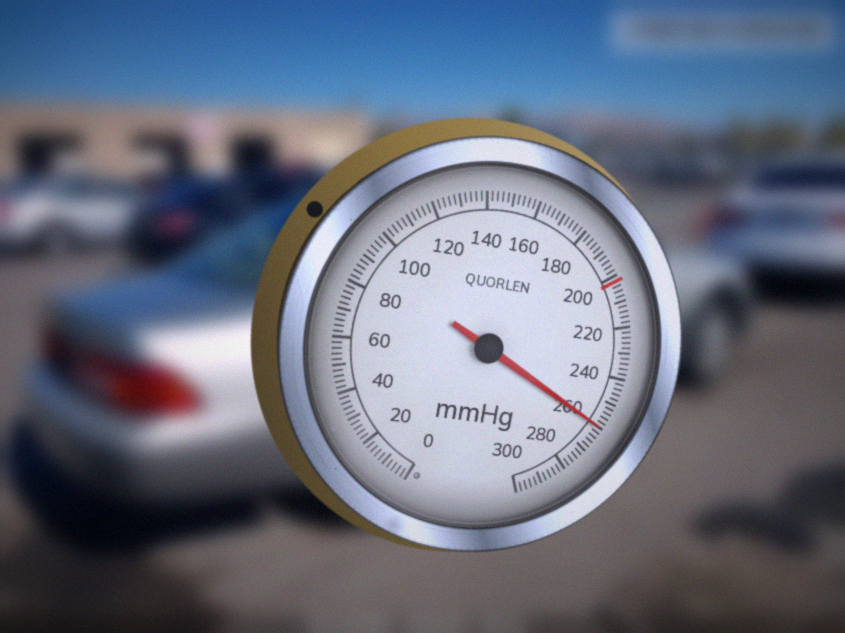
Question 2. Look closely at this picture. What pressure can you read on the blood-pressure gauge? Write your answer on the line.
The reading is 260 mmHg
